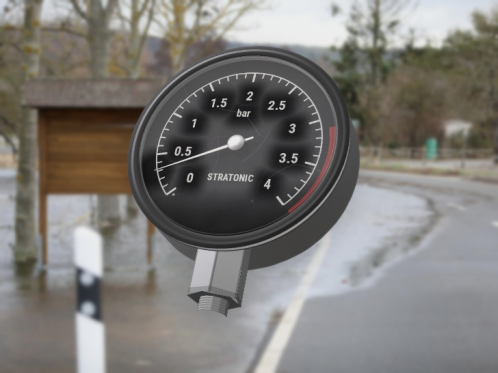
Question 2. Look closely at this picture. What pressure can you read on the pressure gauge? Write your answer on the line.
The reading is 0.3 bar
